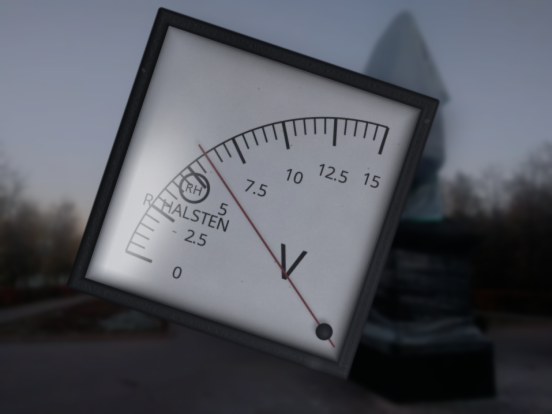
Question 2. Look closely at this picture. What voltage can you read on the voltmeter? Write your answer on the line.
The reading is 6 V
